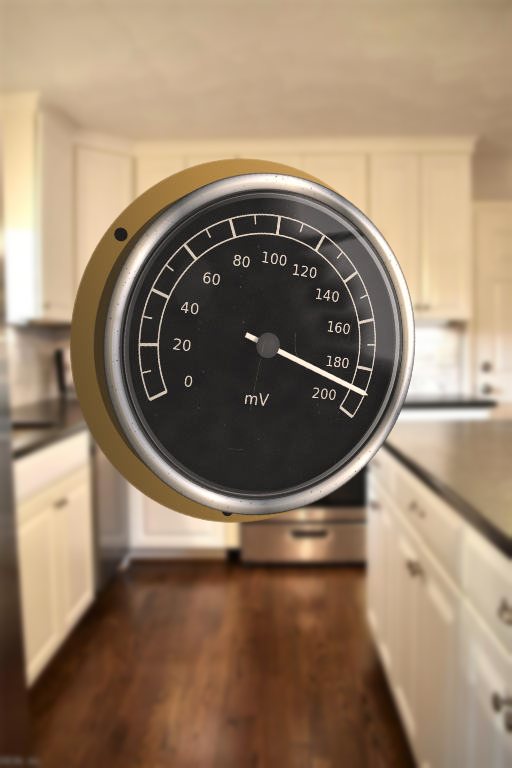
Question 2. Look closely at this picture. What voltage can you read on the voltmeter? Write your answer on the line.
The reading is 190 mV
